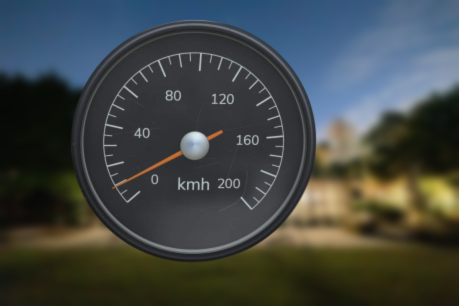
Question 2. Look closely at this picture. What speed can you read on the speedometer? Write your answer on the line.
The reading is 10 km/h
